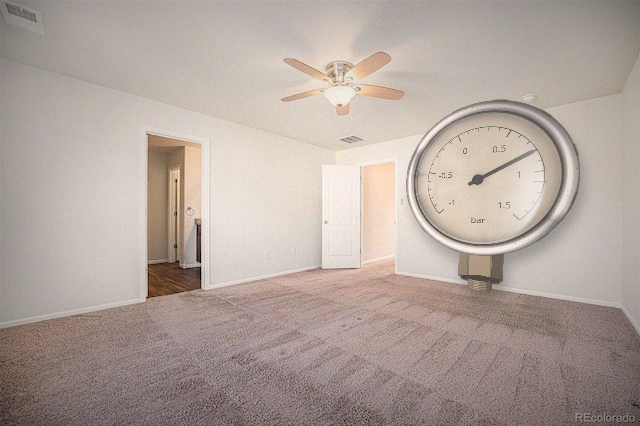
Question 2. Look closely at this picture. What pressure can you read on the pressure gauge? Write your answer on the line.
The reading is 0.8 bar
